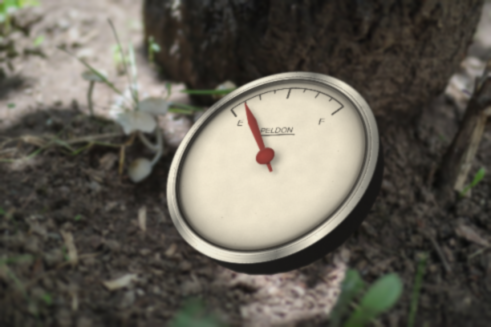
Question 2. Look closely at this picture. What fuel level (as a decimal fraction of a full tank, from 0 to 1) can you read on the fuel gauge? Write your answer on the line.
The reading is 0.125
